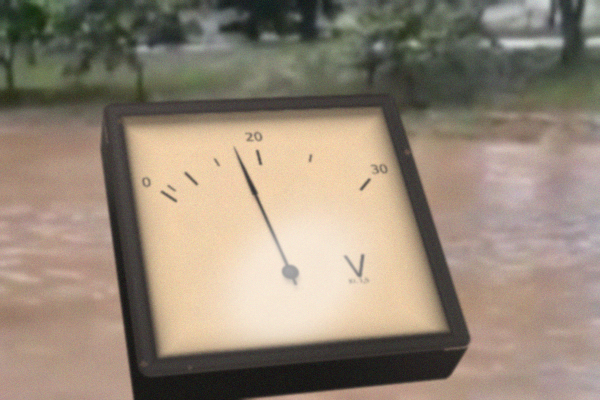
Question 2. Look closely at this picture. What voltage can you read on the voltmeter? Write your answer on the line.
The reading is 17.5 V
